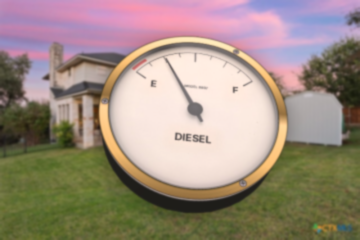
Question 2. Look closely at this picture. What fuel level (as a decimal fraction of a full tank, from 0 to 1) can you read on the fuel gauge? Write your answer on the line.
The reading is 0.25
